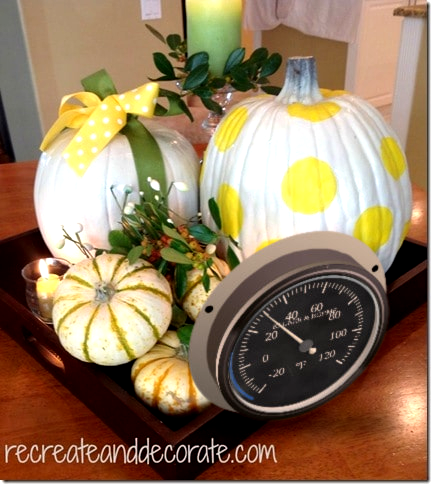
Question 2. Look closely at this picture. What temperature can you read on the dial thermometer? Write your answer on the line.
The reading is 30 °F
